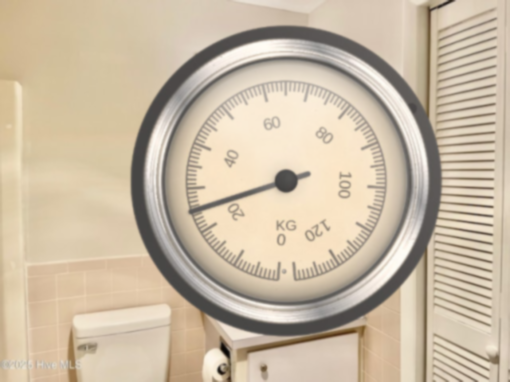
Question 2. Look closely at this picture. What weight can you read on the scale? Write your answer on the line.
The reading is 25 kg
